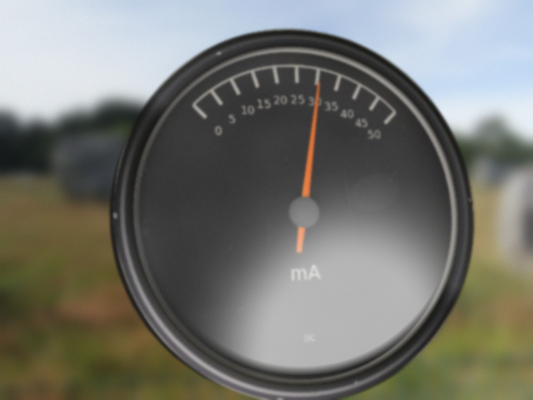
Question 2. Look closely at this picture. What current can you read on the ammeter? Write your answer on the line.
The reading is 30 mA
